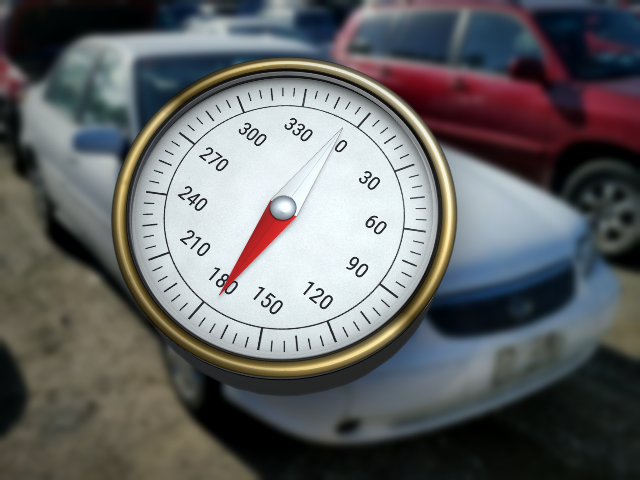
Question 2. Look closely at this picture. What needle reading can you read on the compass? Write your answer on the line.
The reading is 175 °
